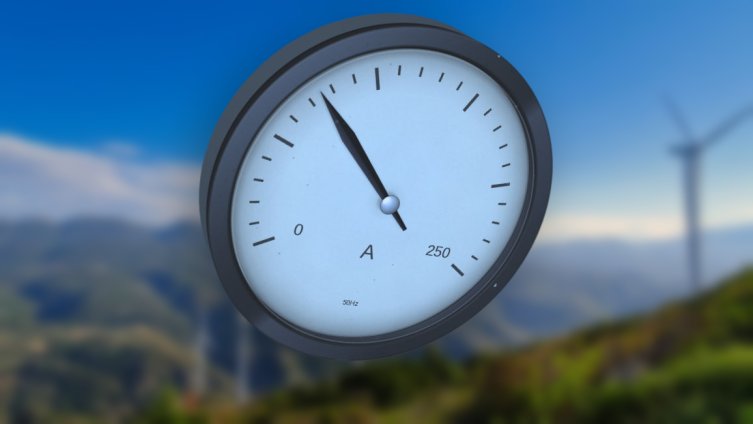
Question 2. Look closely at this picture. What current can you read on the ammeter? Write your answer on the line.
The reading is 75 A
